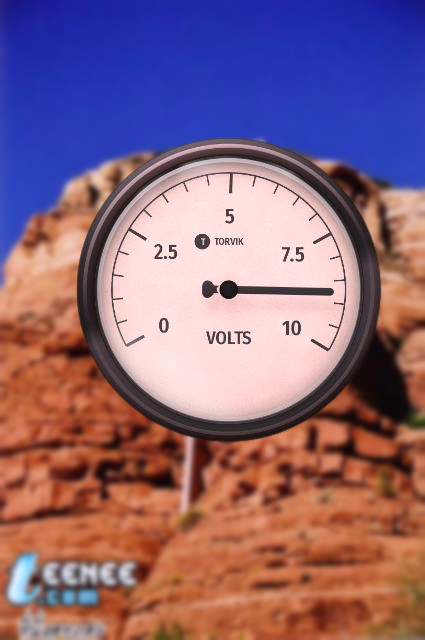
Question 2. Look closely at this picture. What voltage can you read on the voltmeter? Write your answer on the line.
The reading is 8.75 V
